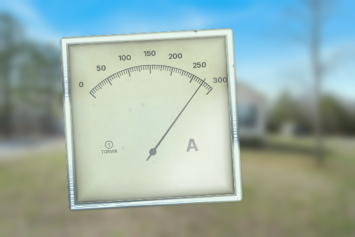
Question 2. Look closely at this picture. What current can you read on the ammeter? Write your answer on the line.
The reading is 275 A
